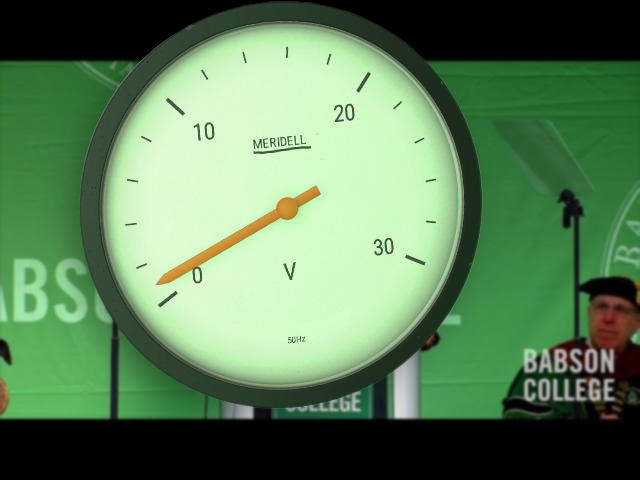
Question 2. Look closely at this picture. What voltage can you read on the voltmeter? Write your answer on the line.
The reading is 1 V
